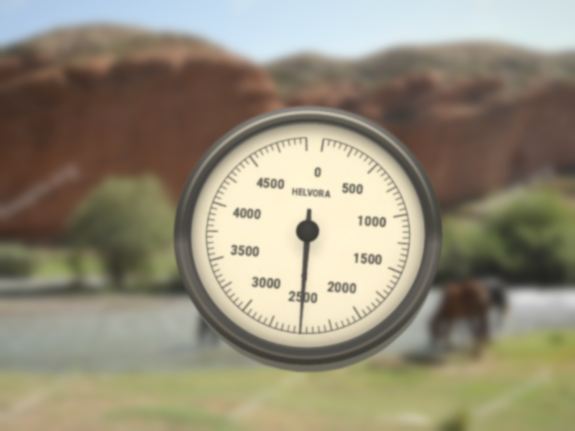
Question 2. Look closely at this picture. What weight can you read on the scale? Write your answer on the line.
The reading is 2500 g
